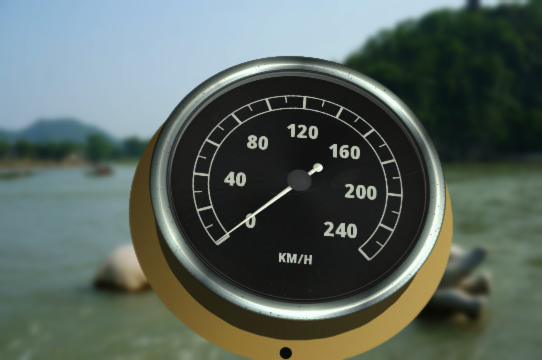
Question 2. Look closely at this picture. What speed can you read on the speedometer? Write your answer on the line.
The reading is 0 km/h
